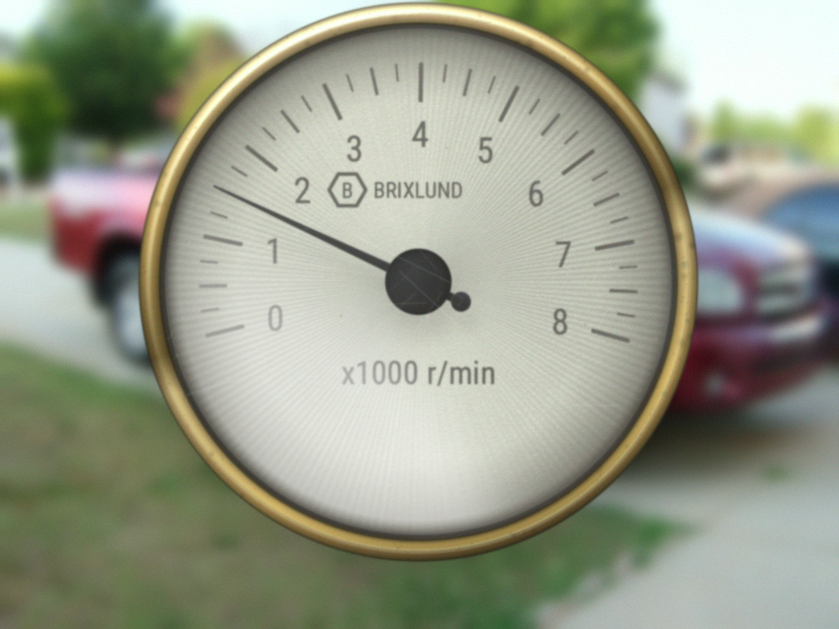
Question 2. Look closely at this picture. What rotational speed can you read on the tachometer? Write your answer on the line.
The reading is 1500 rpm
